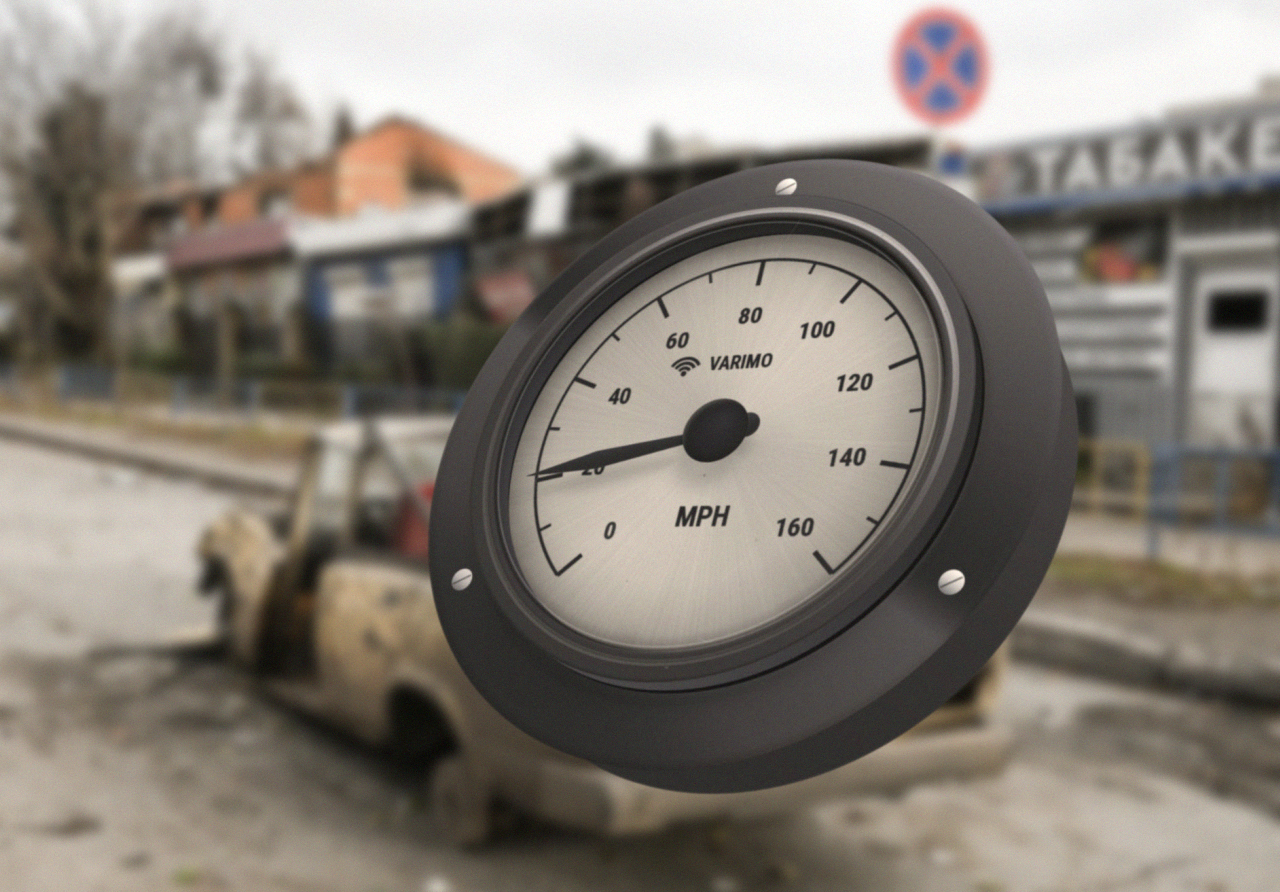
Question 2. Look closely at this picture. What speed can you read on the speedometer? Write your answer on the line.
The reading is 20 mph
